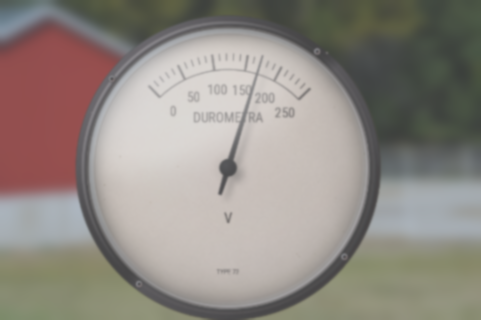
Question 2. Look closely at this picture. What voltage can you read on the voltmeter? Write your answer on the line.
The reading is 170 V
